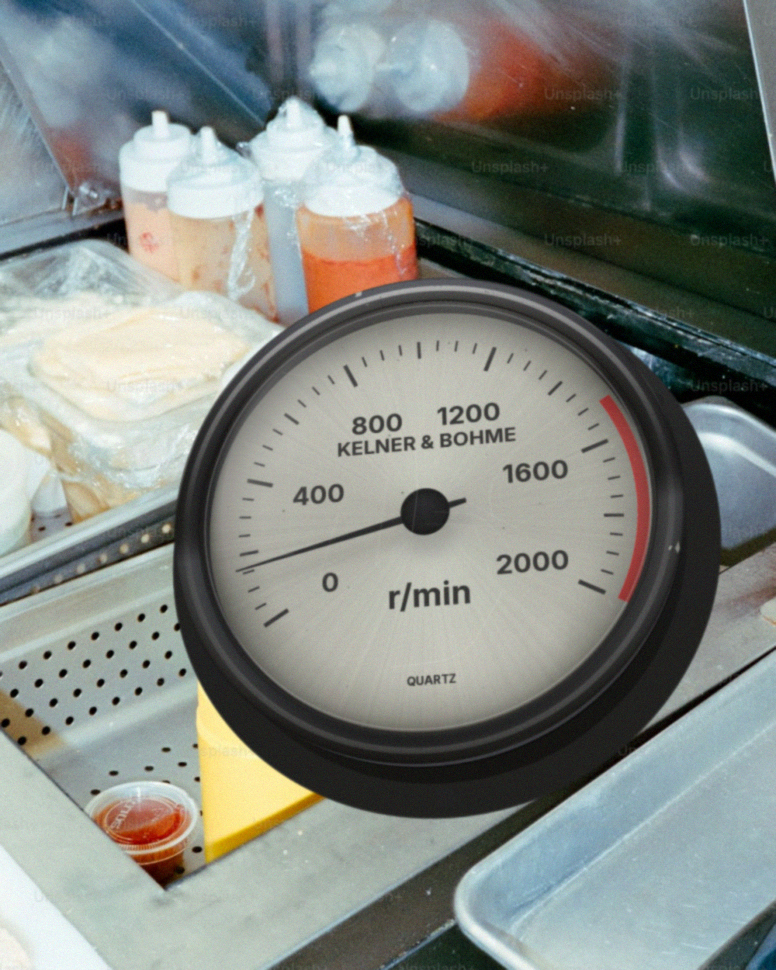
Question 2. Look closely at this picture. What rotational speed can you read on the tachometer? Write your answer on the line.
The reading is 150 rpm
